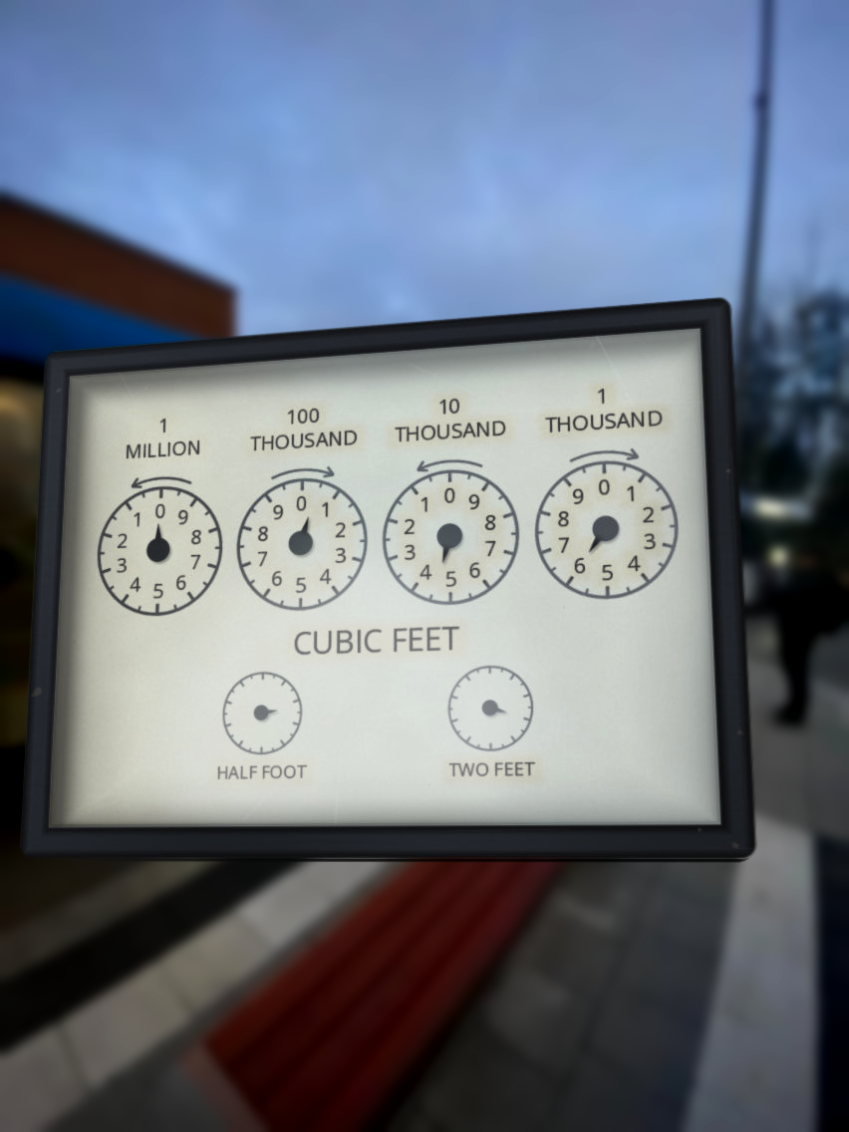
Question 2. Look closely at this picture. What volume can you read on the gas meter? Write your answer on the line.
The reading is 4600 ft³
